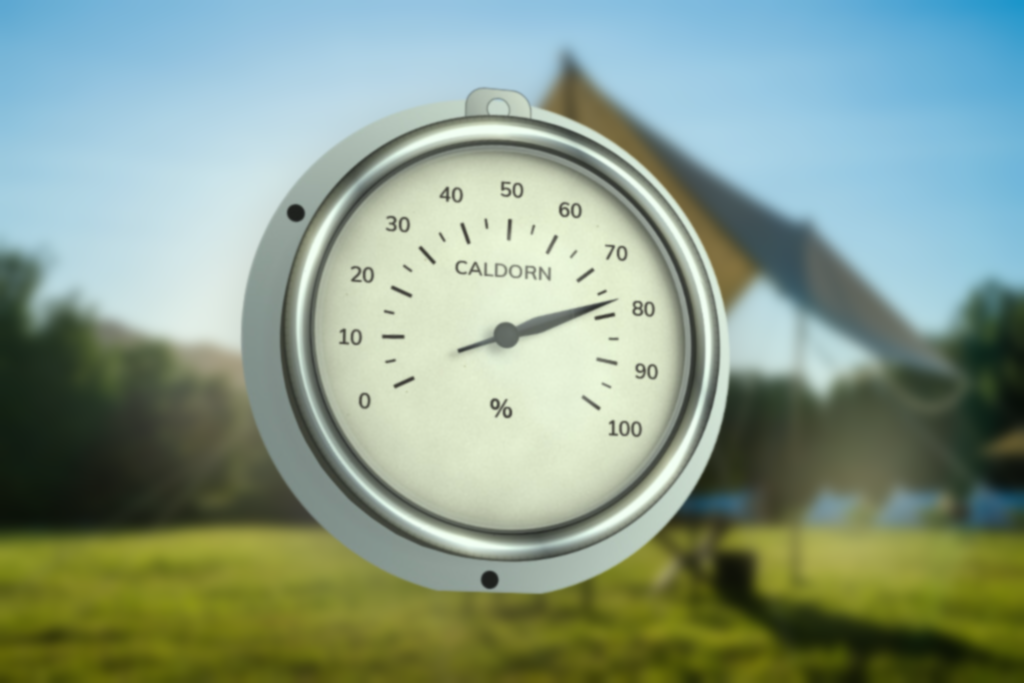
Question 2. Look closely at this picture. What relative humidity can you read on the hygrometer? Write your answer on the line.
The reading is 77.5 %
